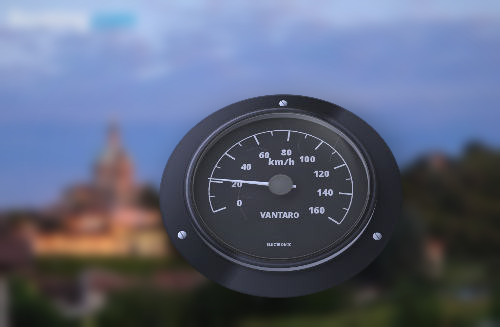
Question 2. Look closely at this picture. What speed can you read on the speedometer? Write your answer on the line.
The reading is 20 km/h
